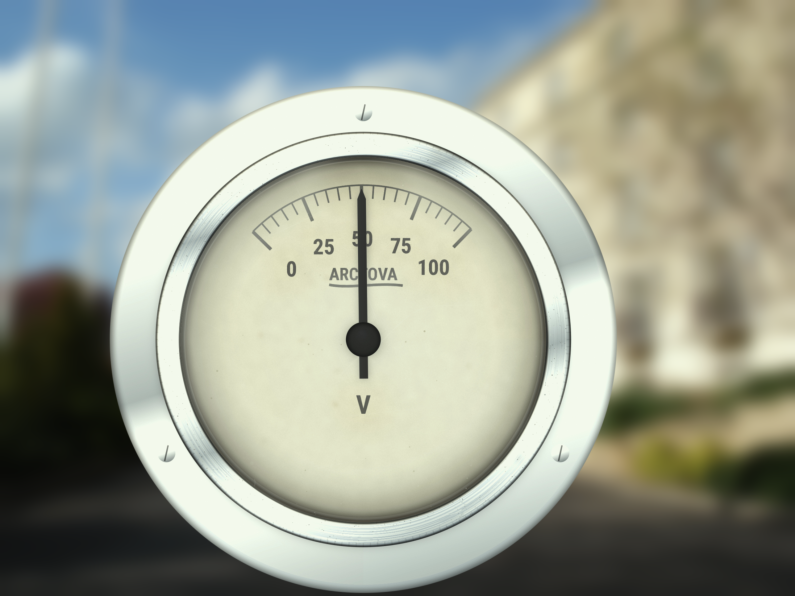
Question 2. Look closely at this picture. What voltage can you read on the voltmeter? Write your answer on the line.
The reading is 50 V
